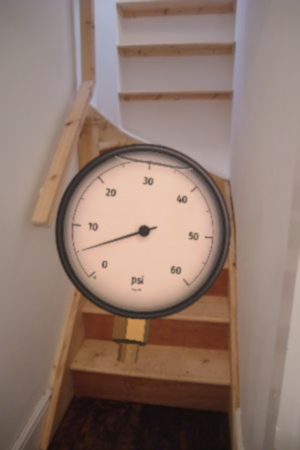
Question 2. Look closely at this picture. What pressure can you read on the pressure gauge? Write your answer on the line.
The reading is 5 psi
